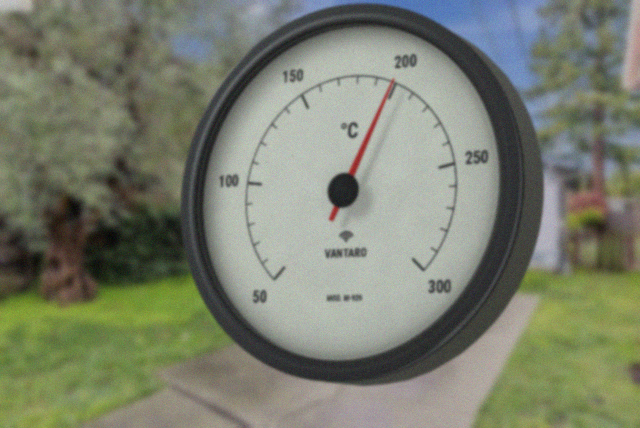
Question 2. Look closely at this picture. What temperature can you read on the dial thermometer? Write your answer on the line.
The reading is 200 °C
